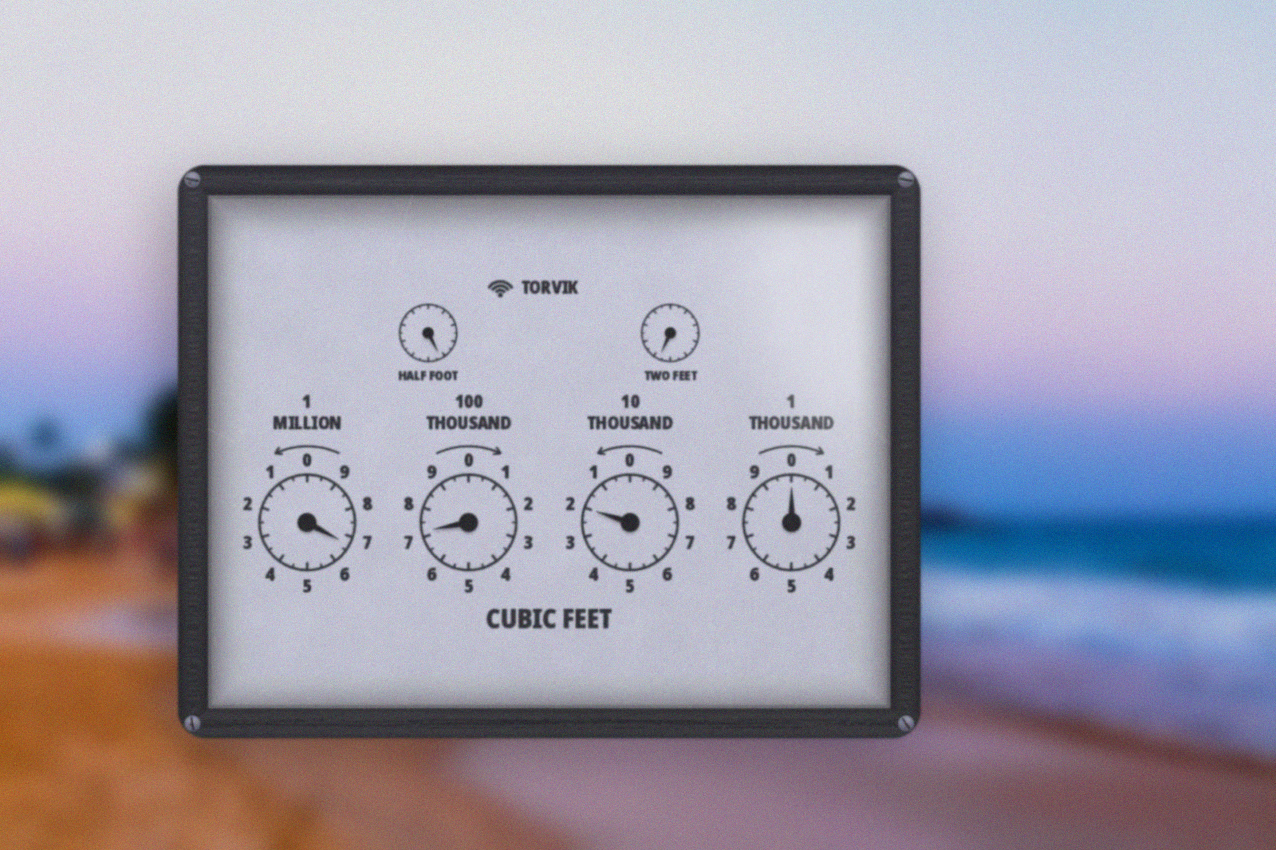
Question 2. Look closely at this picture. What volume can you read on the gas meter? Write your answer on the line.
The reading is 672000 ft³
